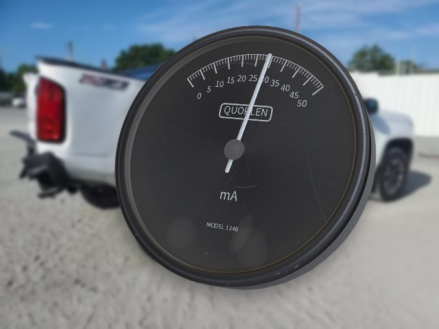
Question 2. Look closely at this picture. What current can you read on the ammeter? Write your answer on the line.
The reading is 30 mA
